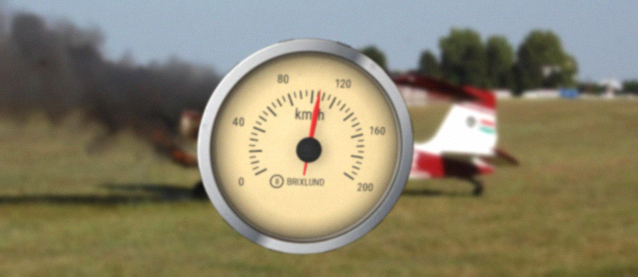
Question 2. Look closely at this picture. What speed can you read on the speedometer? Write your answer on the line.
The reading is 105 km/h
